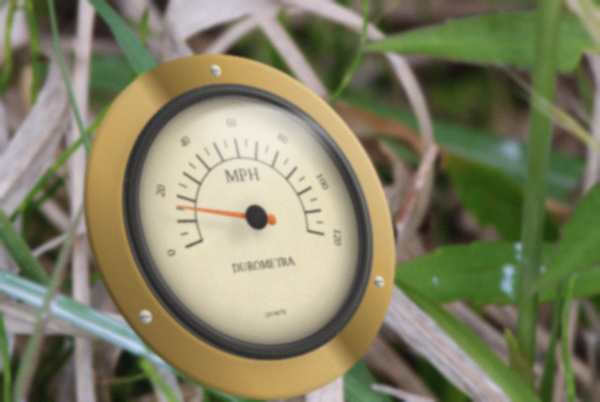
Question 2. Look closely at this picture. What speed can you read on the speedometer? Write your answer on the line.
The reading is 15 mph
